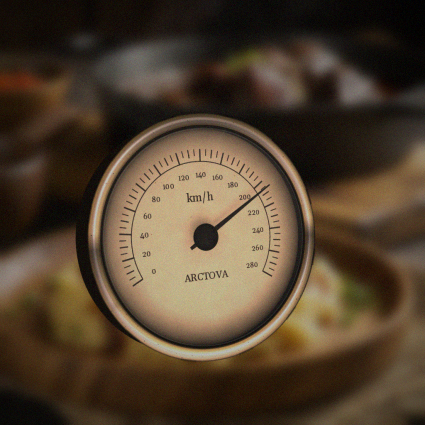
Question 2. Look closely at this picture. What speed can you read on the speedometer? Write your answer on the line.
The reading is 205 km/h
